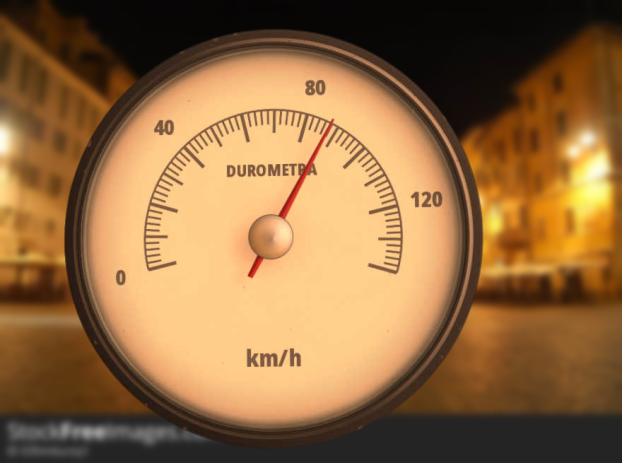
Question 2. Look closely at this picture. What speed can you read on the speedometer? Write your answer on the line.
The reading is 88 km/h
